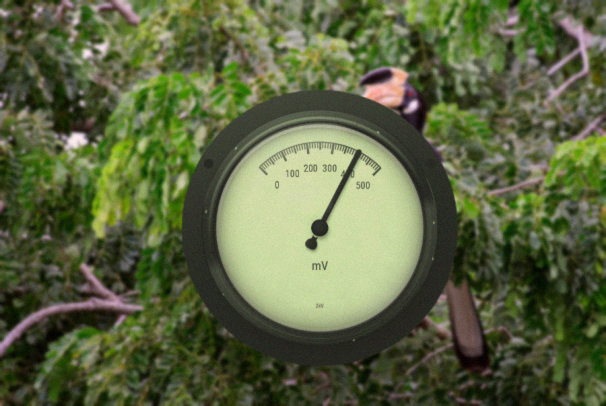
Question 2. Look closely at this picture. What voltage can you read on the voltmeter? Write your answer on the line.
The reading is 400 mV
